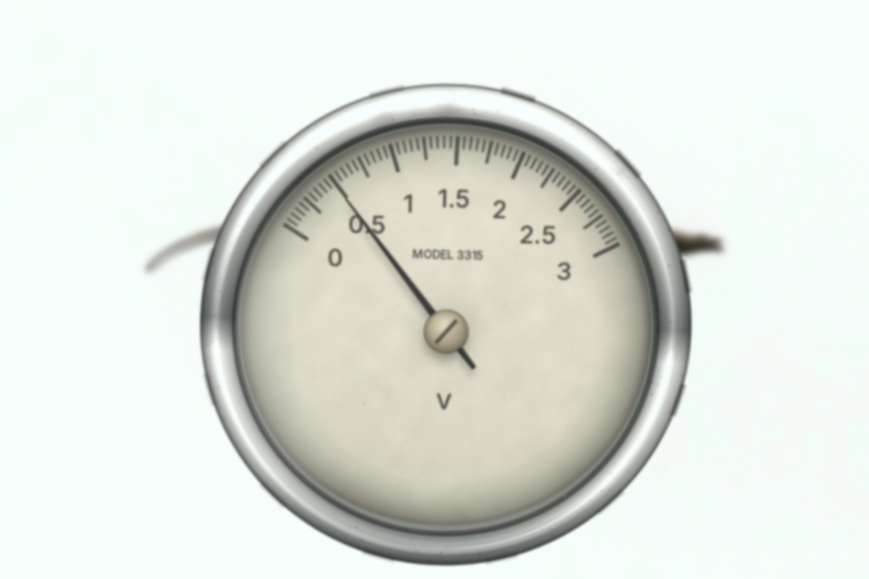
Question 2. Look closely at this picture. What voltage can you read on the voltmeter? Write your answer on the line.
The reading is 0.5 V
